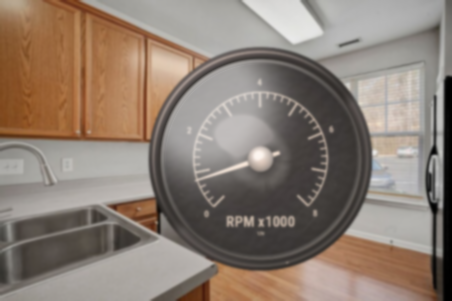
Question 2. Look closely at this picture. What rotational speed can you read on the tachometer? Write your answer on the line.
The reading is 800 rpm
